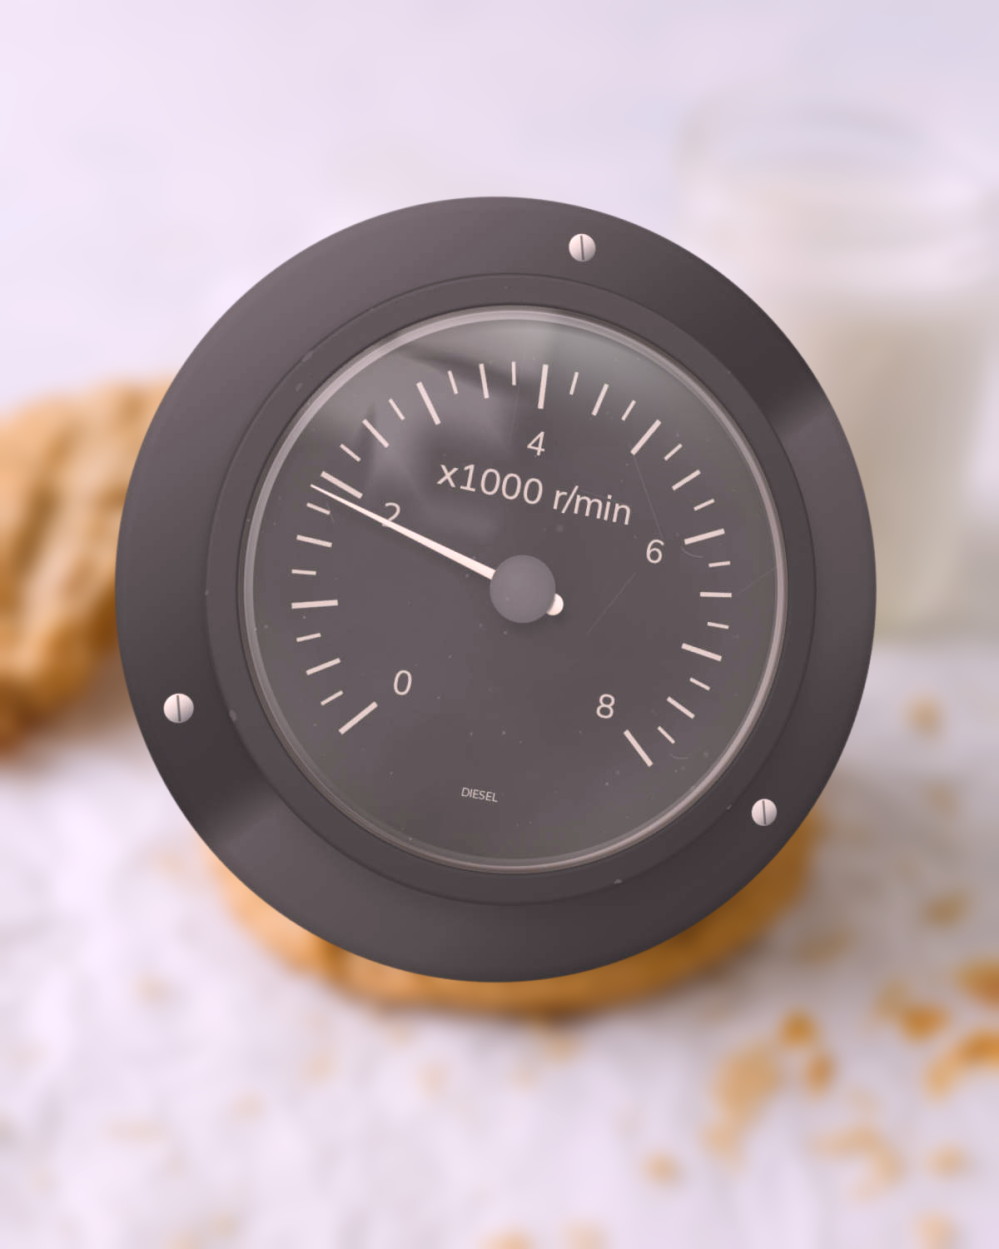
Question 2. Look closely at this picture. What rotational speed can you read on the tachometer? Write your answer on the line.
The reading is 1875 rpm
